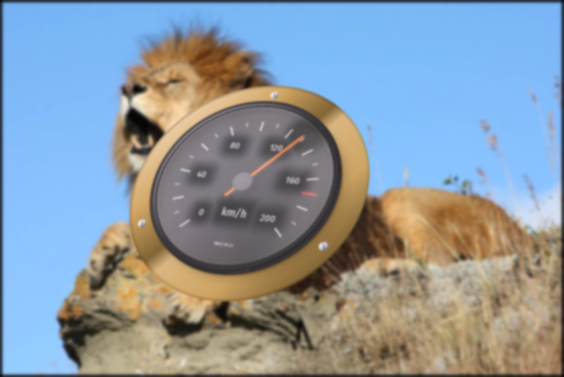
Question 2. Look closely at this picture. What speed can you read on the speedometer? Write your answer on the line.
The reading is 130 km/h
